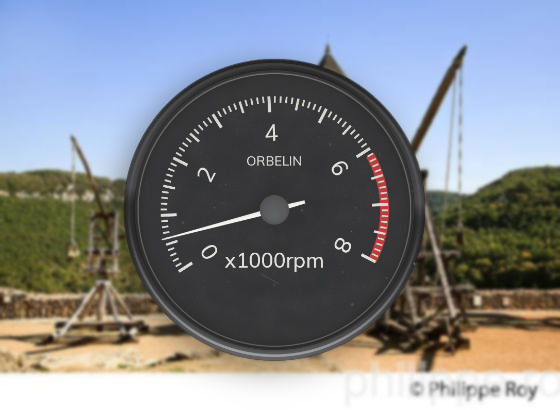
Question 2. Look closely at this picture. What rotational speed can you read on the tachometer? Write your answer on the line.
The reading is 600 rpm
